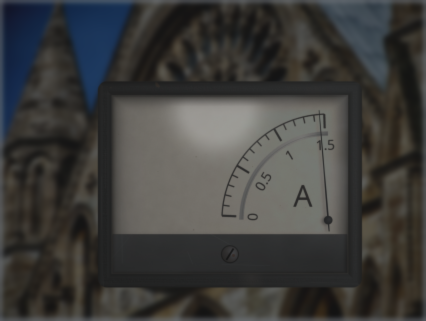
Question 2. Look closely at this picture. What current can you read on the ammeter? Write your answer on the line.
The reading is 1.45 A
